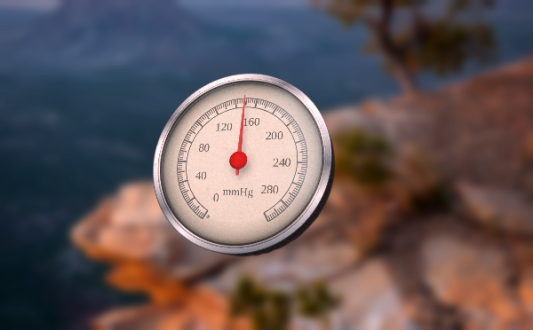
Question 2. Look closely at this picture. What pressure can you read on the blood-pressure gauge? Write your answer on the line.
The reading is 150 mmHg
